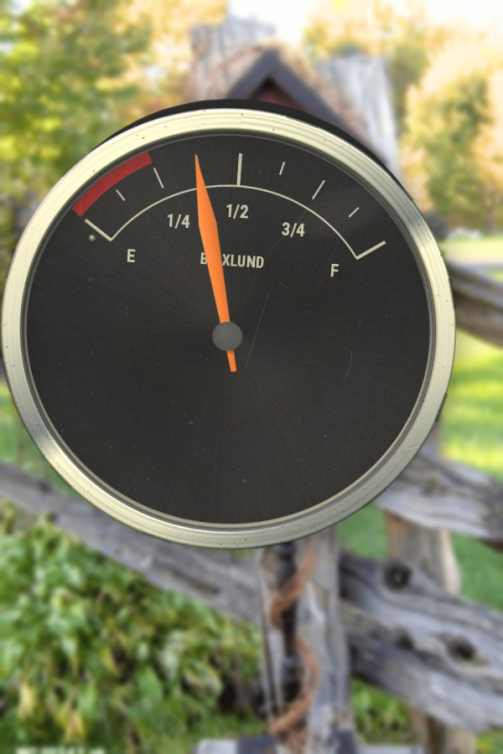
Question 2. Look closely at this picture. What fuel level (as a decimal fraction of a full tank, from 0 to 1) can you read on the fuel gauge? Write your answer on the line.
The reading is 0.375
